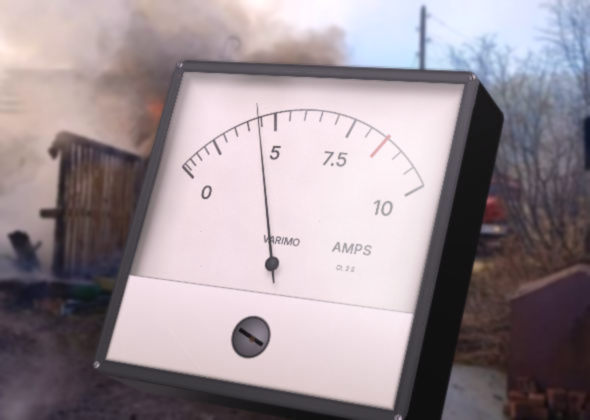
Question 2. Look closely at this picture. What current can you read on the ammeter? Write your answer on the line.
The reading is 4.5 A
